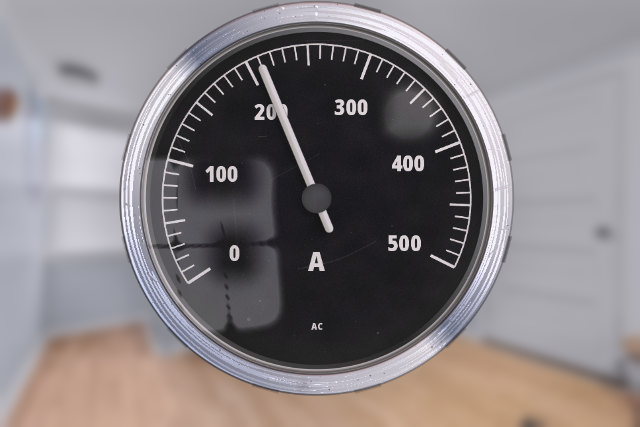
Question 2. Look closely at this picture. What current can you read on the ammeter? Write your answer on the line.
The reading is 210 A
